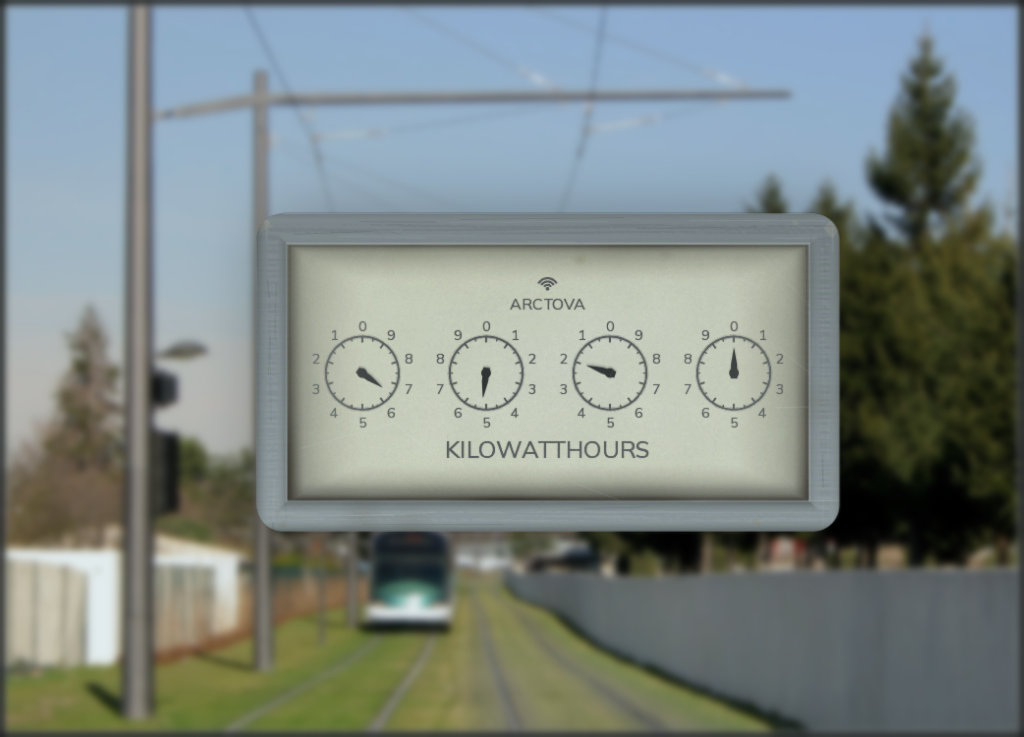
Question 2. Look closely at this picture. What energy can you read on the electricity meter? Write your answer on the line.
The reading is 6520 kWh
